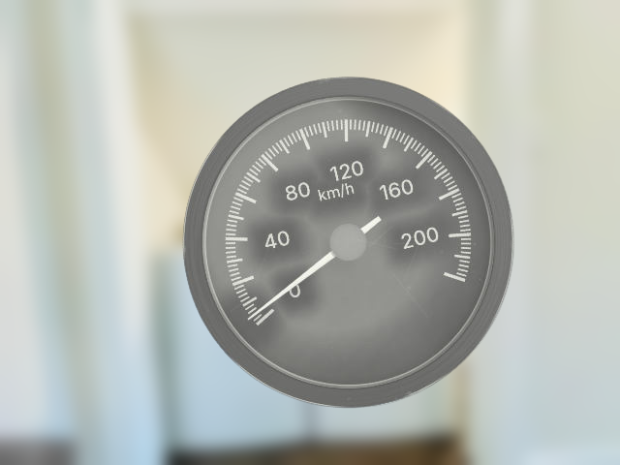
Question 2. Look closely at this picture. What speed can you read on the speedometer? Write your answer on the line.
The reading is 4 km/h
